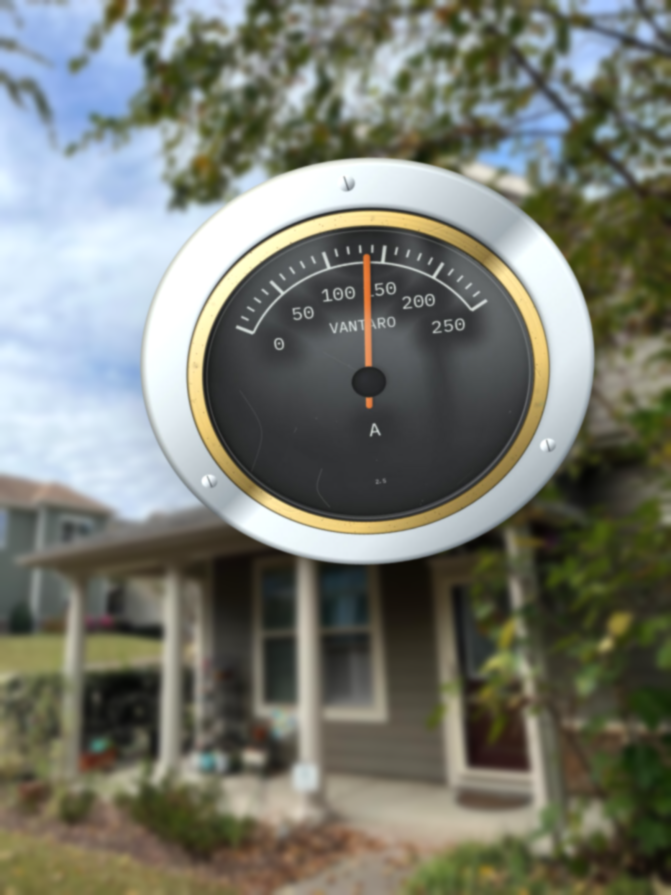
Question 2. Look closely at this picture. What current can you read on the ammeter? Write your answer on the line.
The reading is 135 A
